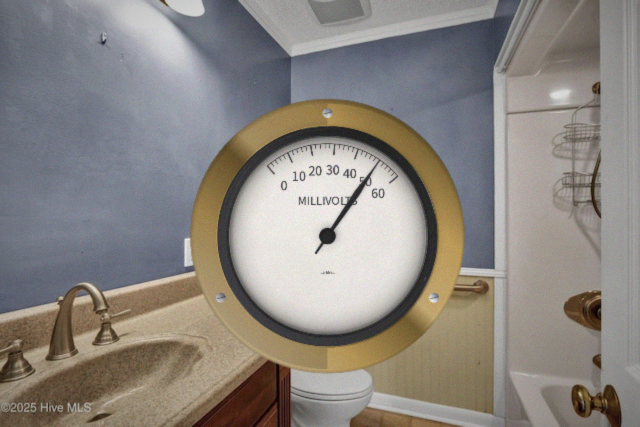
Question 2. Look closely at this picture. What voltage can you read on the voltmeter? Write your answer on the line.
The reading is 50 mV
